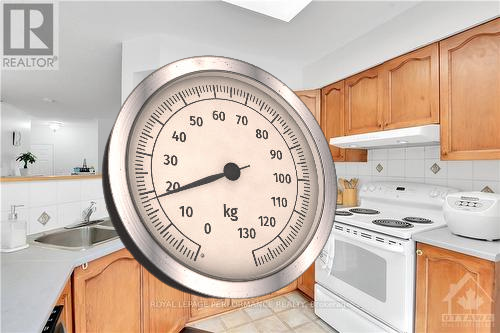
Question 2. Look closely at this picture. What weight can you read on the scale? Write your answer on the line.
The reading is 18 kg
